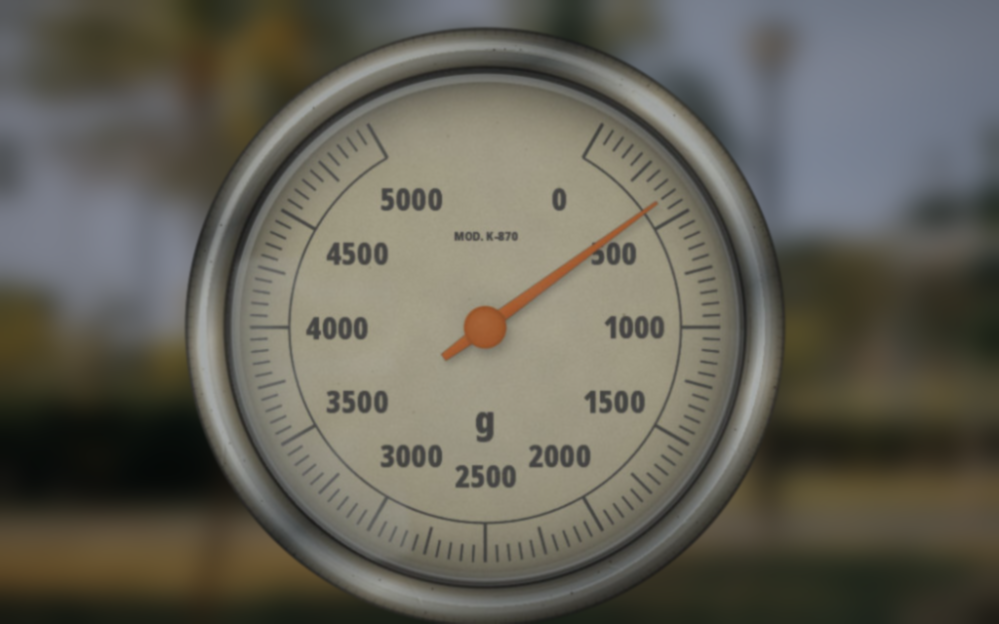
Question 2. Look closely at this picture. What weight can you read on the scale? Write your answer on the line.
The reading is 400 g
